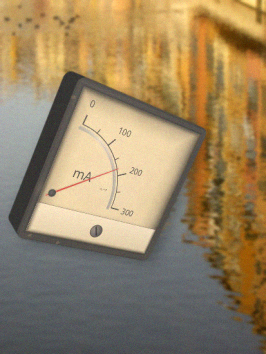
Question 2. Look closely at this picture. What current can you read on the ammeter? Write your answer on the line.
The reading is 175 mA
